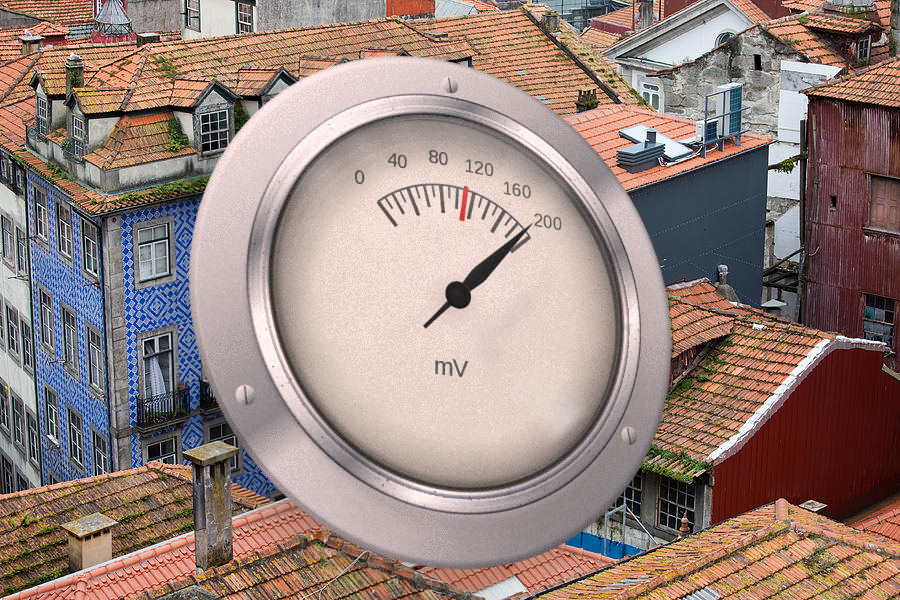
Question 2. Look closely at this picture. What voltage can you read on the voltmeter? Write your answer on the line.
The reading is 190 mV
